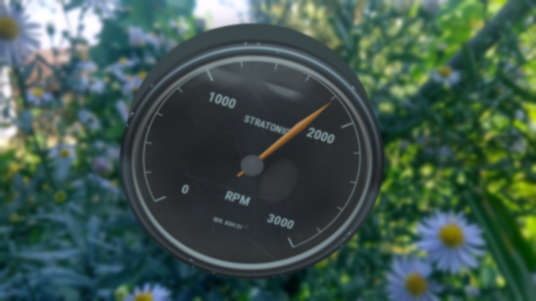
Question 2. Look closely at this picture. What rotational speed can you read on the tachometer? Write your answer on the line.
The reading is 1800 rpm
